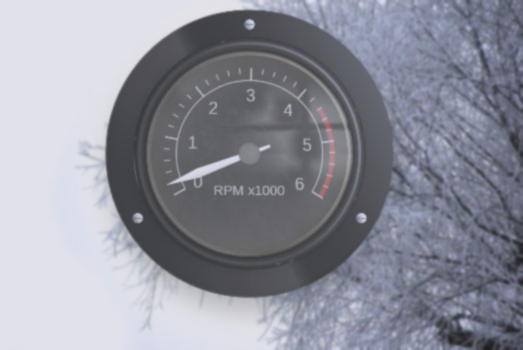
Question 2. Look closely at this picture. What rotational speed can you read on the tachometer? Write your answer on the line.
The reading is 200 rpm
